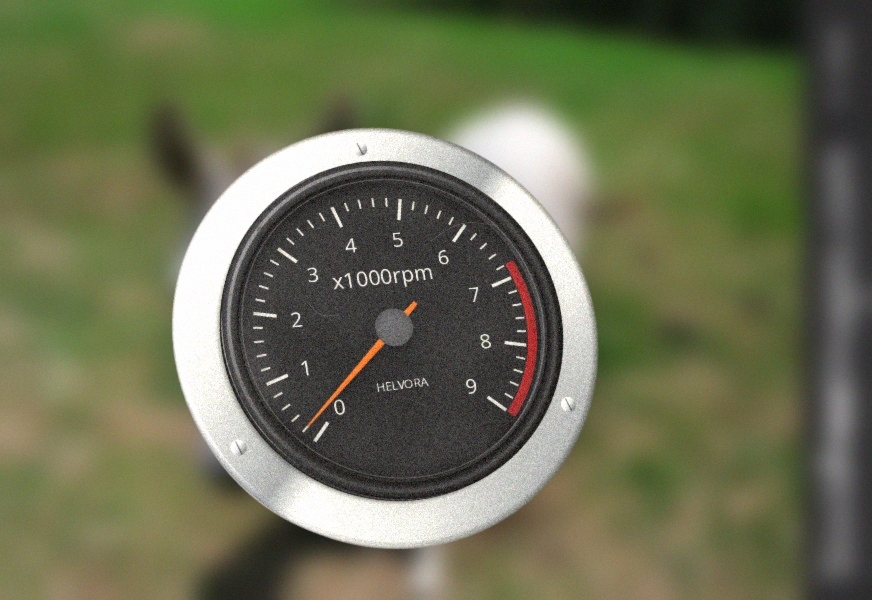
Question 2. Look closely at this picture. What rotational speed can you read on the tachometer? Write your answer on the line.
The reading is 200 rpm
